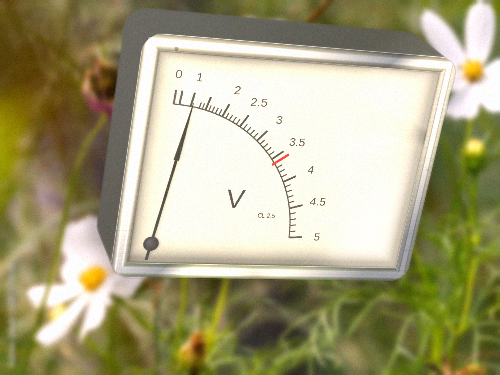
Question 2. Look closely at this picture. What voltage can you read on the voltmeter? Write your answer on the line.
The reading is 1 V
